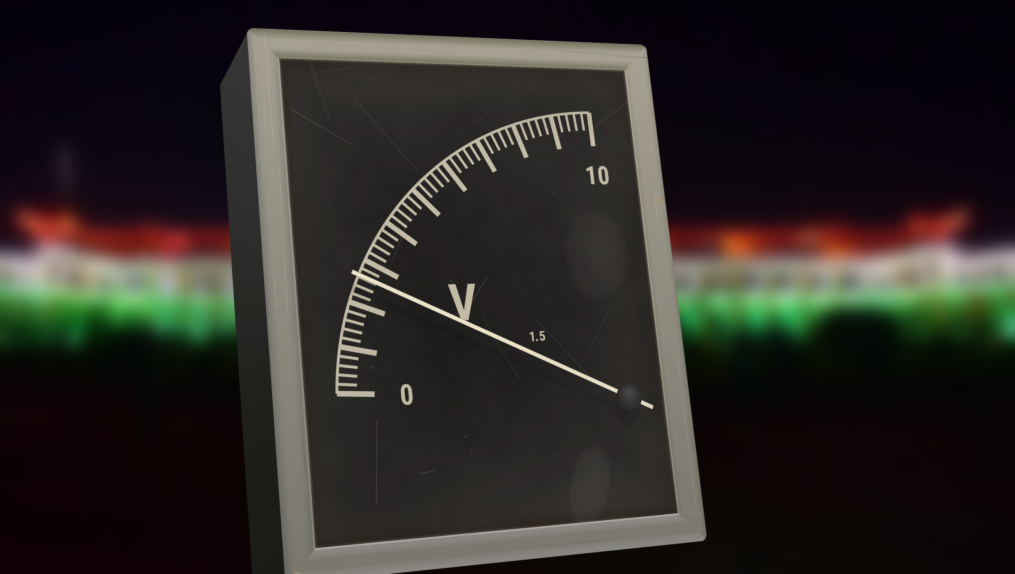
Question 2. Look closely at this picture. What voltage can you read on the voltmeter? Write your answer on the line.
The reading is 2.6 V
